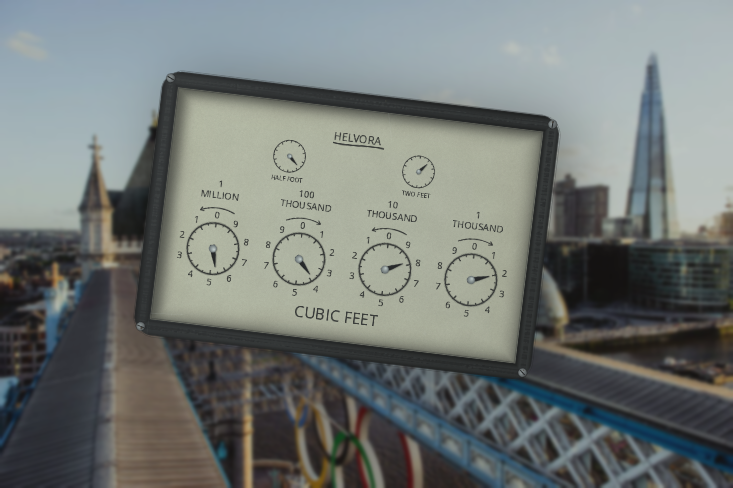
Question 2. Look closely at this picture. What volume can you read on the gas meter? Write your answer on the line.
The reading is 538200 ft³
